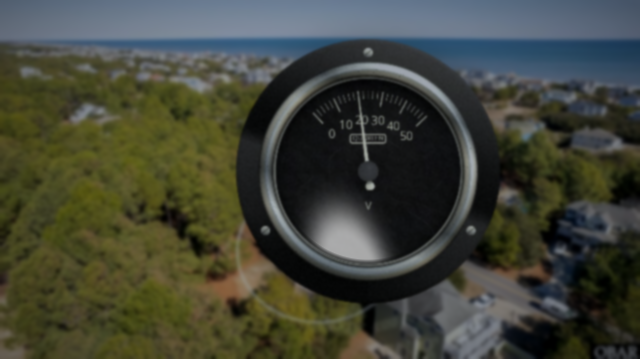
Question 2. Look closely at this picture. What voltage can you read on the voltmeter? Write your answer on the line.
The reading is 20 V
